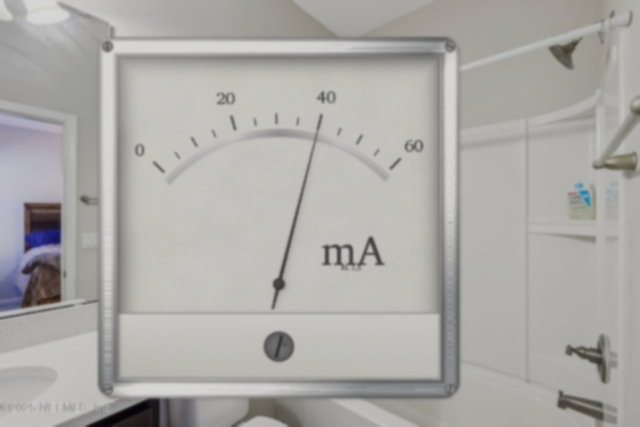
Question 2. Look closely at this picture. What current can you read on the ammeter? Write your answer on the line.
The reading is 40 mA
